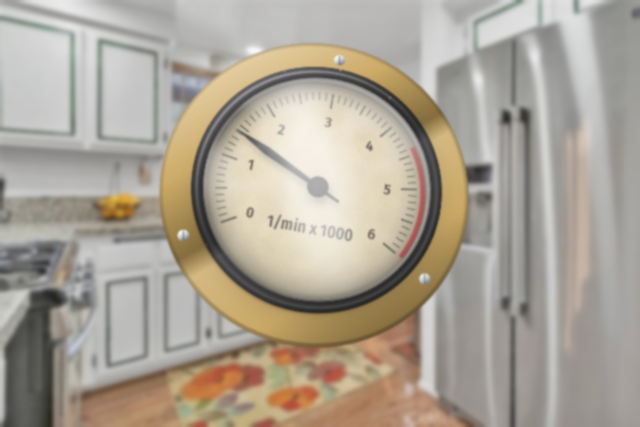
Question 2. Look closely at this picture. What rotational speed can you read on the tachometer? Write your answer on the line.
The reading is 1400 rpm
